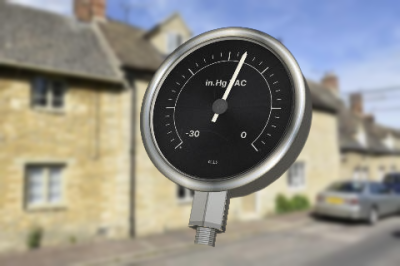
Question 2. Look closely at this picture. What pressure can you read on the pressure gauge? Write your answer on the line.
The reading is -13 inHg
